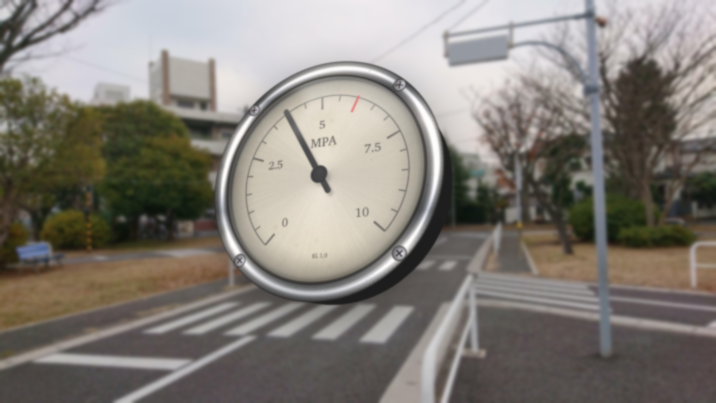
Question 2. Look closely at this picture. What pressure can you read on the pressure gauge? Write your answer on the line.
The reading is 4 MPa
